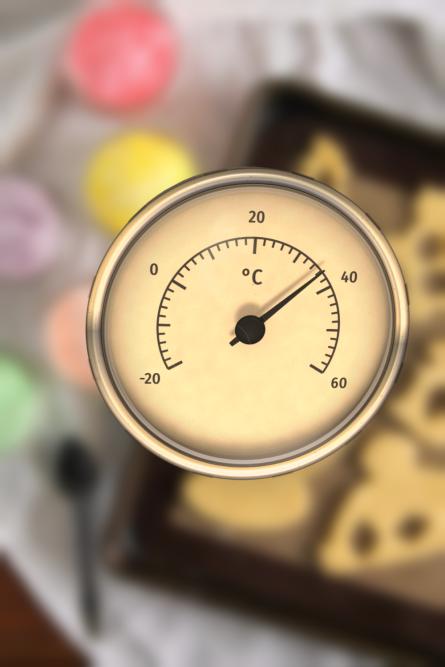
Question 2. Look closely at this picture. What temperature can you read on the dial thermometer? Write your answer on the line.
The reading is 36 °C
